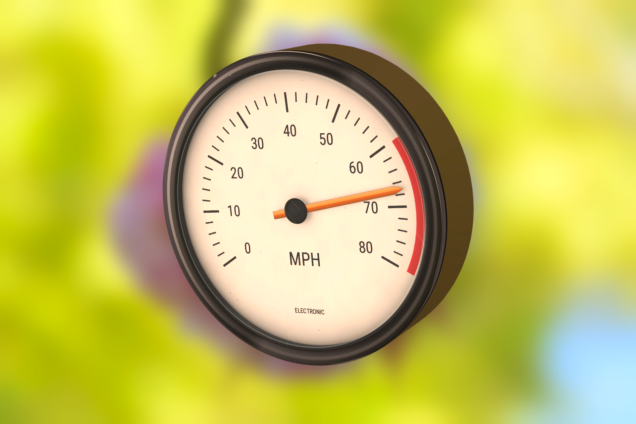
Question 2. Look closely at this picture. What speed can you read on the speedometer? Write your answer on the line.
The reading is 67 mph
